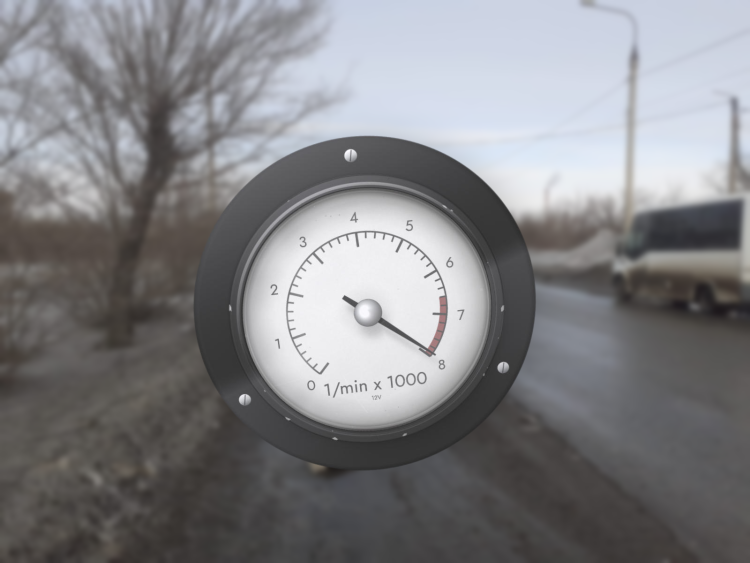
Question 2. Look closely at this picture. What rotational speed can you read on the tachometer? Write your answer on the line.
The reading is 7900 rpm
